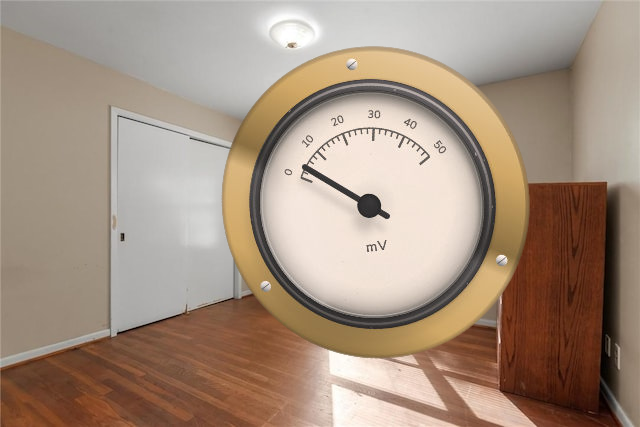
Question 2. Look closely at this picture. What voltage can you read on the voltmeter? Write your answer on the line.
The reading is 4 mV
